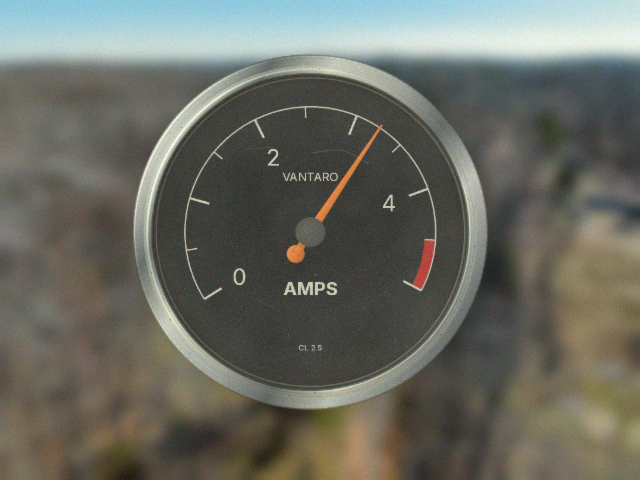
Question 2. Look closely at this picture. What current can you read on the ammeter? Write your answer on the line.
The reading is 3.25 A
